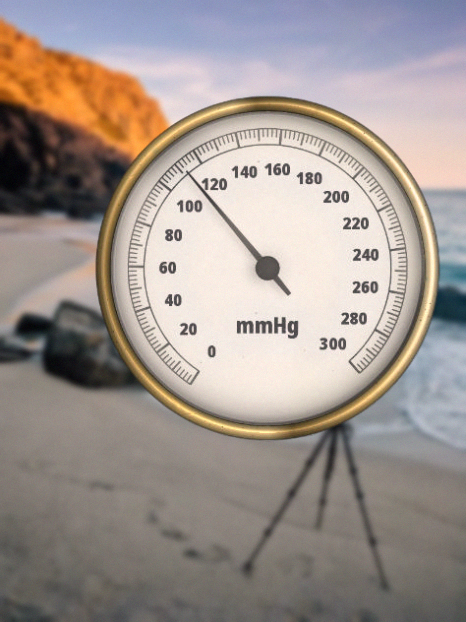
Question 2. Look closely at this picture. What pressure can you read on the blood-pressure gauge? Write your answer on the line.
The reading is 112 mmHg
